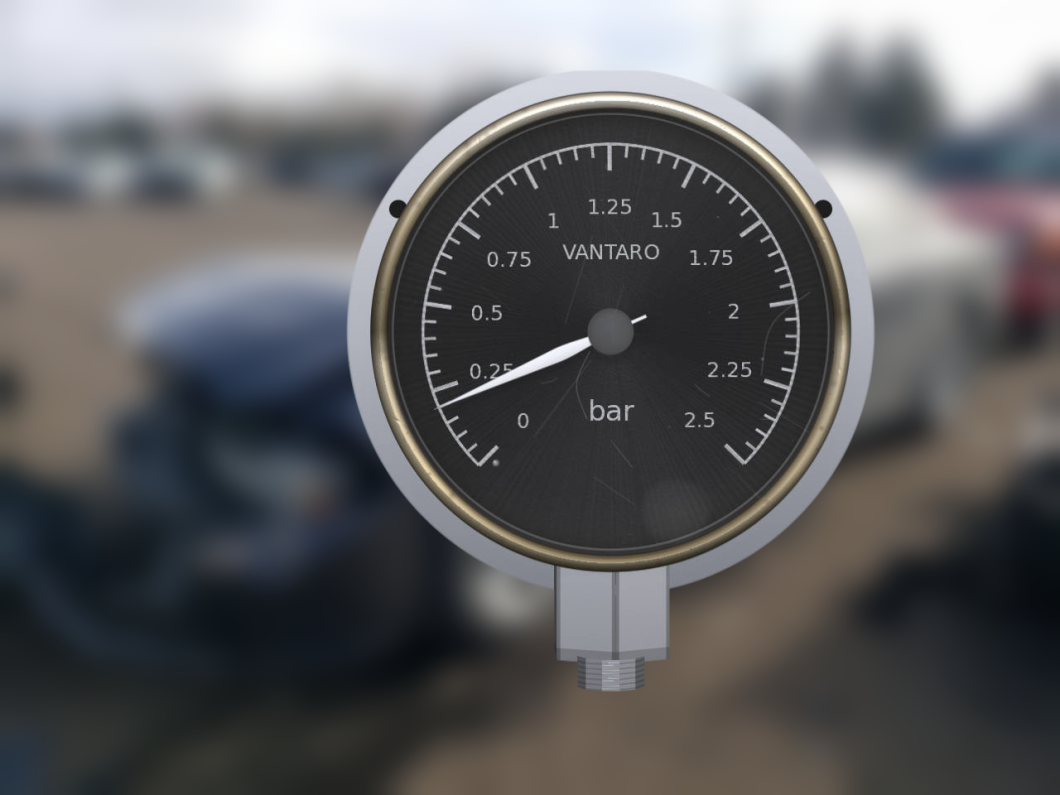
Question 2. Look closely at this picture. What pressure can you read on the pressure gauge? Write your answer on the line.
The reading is 0.2 bar
